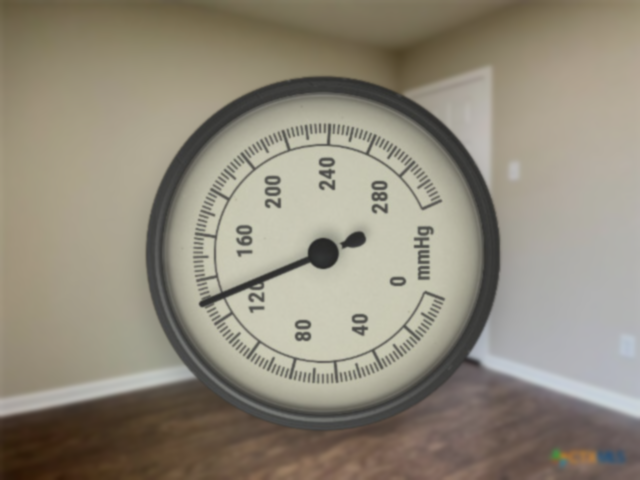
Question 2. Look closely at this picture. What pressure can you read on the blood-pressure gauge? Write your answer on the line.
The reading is 130 mmHg
